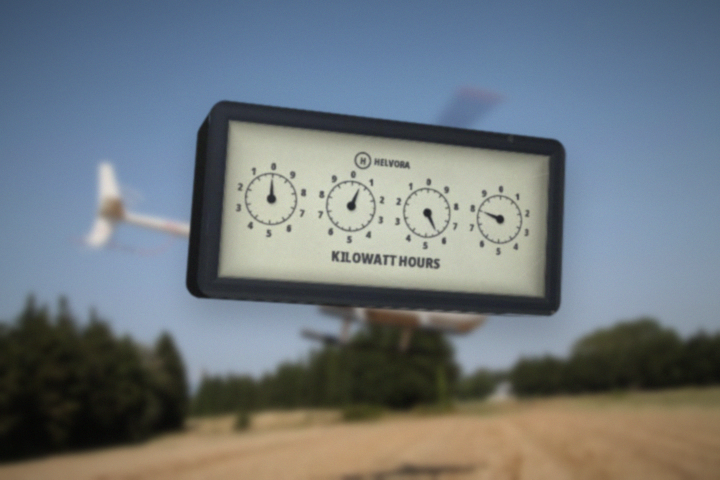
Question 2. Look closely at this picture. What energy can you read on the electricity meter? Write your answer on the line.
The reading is 58 kWh
